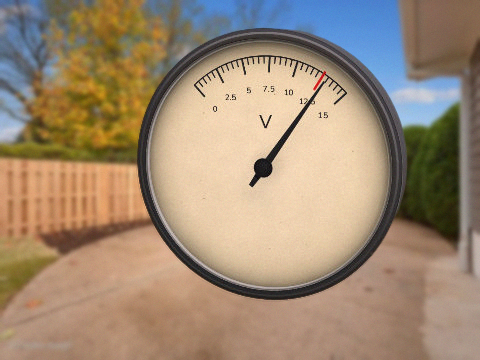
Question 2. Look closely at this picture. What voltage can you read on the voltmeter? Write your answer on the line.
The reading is 13 V
